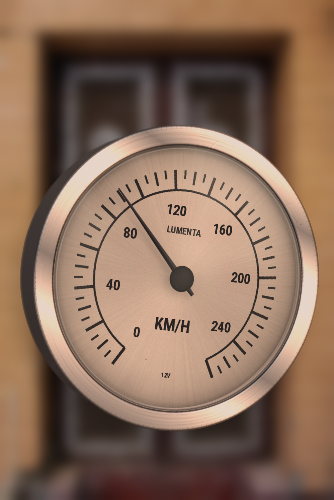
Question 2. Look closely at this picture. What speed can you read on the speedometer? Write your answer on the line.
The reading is 90 km/h
